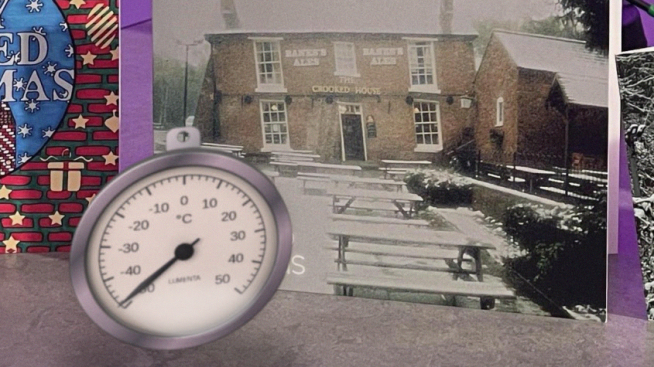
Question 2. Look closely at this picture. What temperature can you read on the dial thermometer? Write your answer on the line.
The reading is -48 °C
